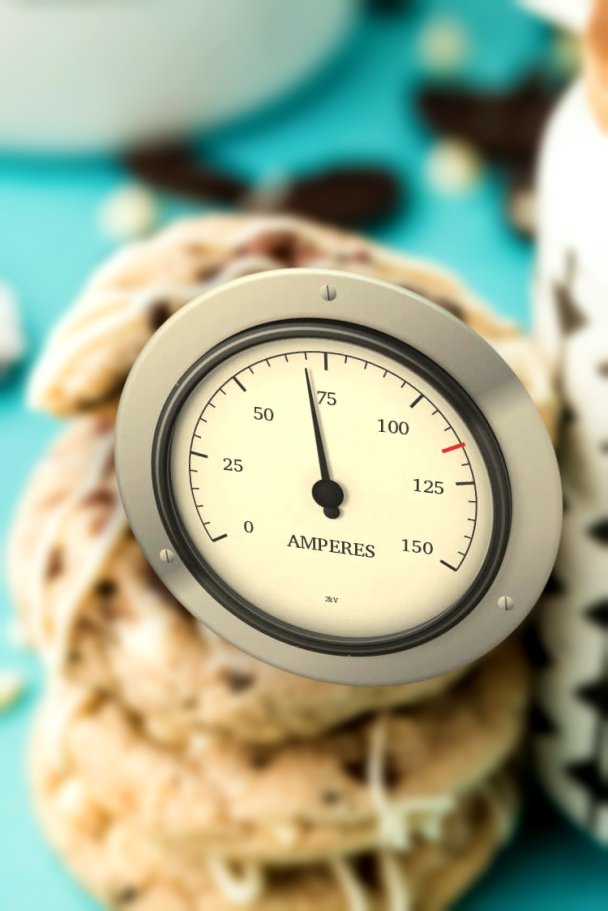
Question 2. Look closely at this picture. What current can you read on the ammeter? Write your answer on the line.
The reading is 70 A
